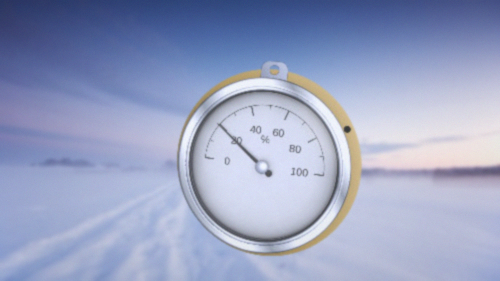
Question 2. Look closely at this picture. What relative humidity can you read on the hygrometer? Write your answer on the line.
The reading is 20 %
